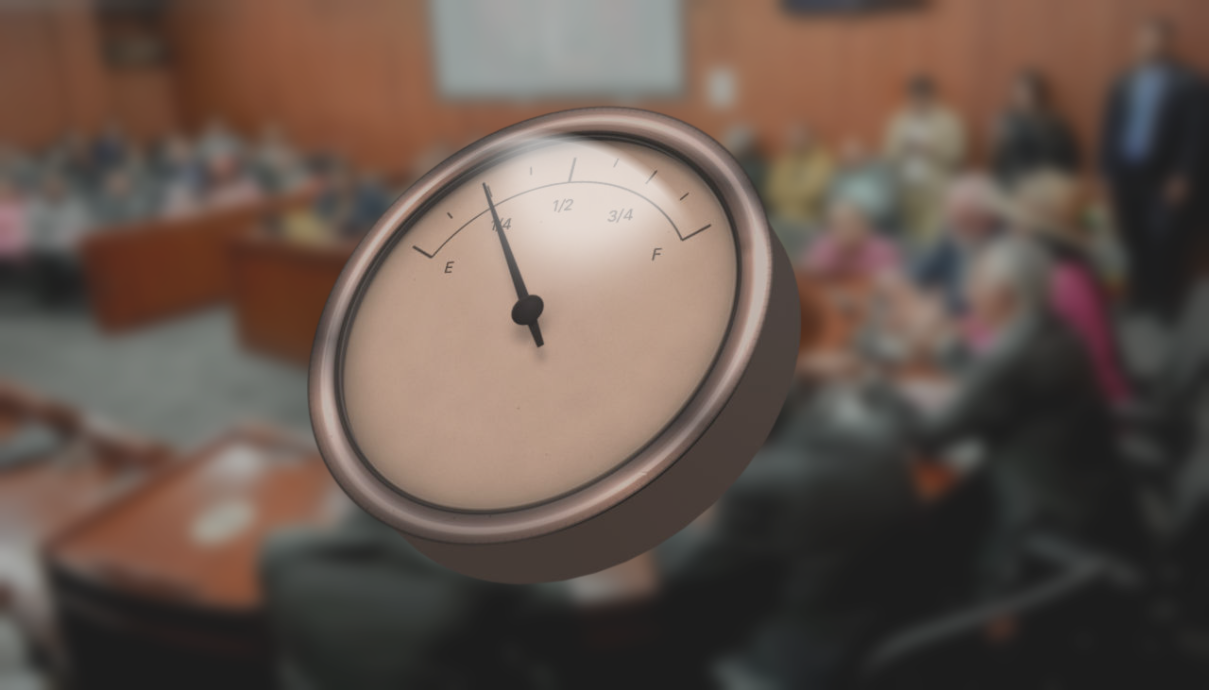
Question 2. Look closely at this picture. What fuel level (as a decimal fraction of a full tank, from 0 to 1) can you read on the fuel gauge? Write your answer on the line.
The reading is 0.25
